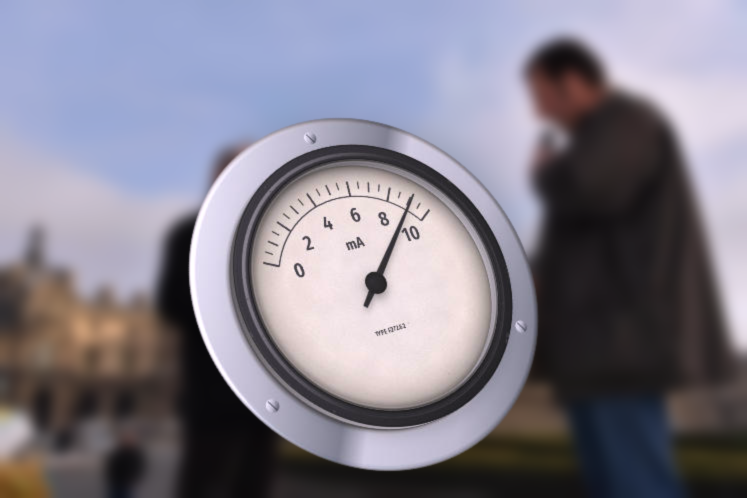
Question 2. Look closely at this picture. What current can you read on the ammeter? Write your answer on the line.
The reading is 9 mA
